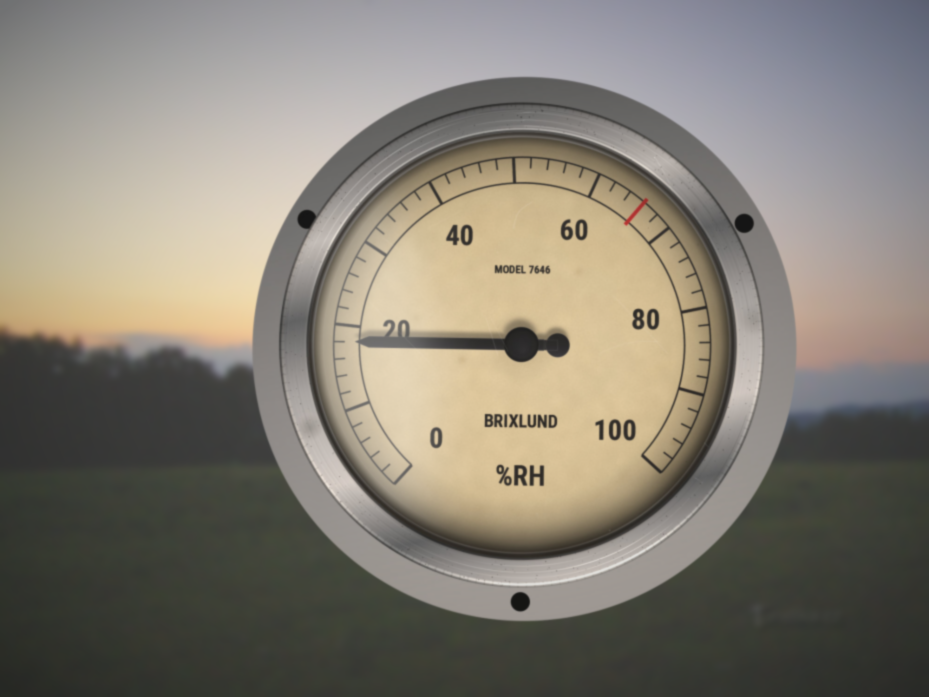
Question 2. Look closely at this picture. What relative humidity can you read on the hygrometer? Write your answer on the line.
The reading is 18 %
